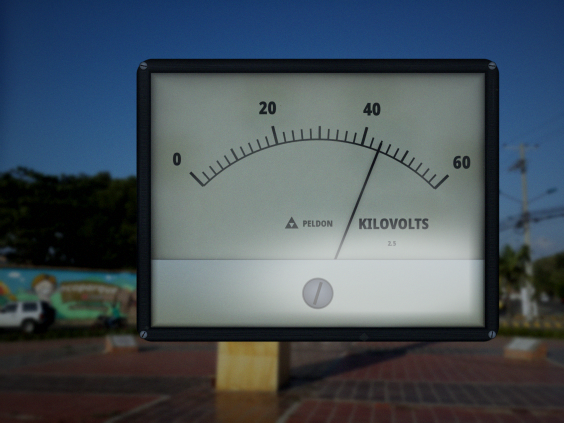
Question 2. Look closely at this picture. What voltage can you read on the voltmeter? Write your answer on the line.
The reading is 44 kV
